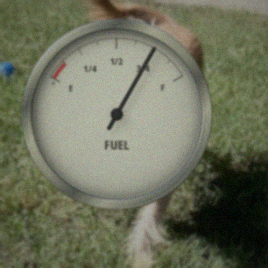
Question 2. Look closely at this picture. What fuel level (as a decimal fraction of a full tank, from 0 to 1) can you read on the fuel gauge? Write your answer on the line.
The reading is 0.75
